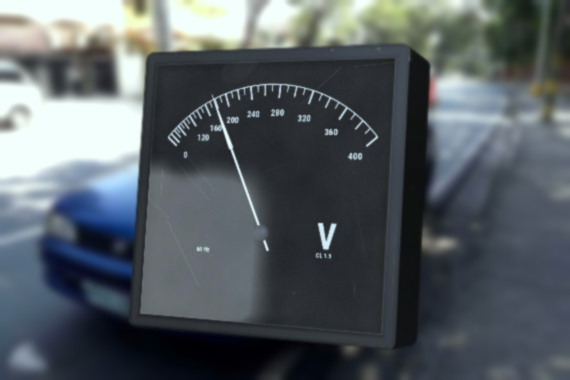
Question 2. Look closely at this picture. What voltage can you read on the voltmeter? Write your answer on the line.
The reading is 180 V
